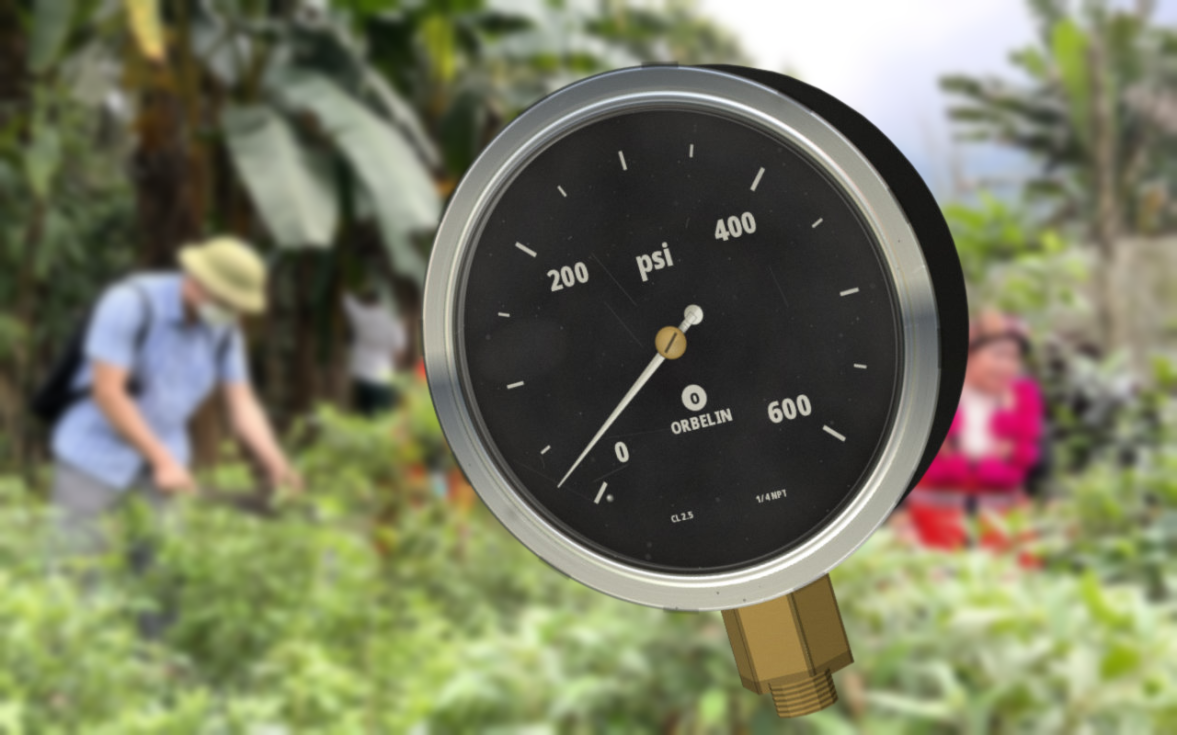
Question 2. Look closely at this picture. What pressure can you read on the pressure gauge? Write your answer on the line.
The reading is 25 psi
